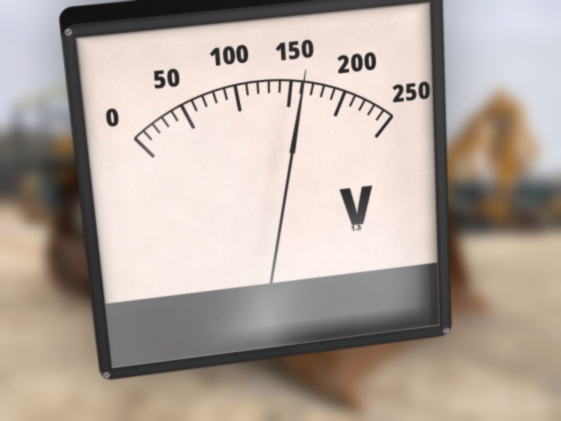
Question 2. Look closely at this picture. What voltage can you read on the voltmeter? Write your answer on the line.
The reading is 160 V
